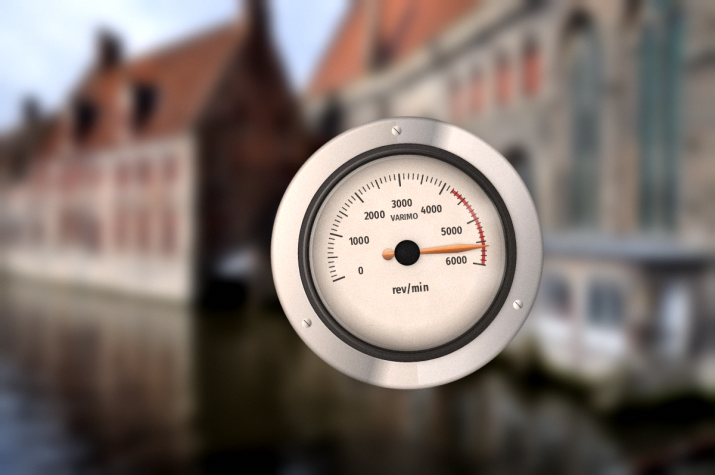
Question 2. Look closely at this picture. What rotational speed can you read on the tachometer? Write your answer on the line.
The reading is 5600 rpm
